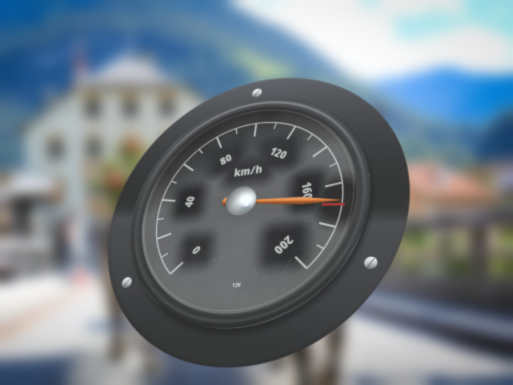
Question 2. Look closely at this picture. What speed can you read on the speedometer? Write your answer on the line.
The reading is 170 km/h
